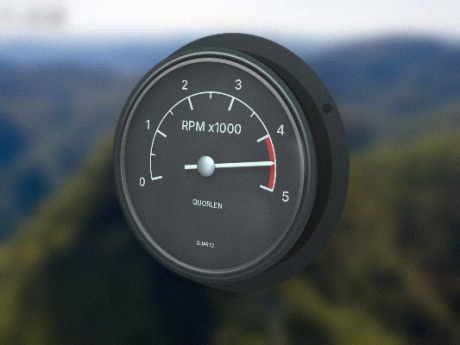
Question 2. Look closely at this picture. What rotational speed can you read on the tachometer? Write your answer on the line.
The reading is 4500 rpm
